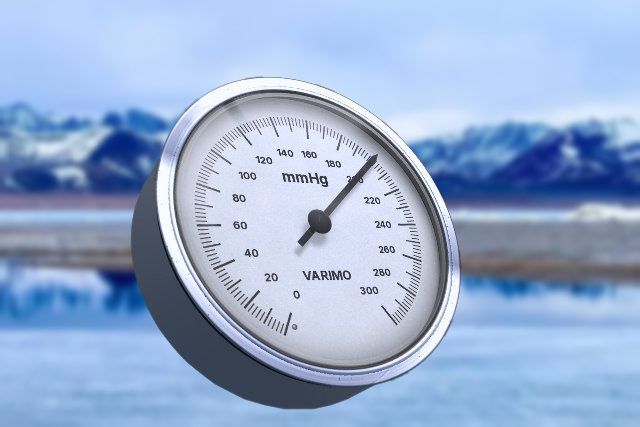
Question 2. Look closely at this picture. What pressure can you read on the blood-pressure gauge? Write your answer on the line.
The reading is 200 mmHg
